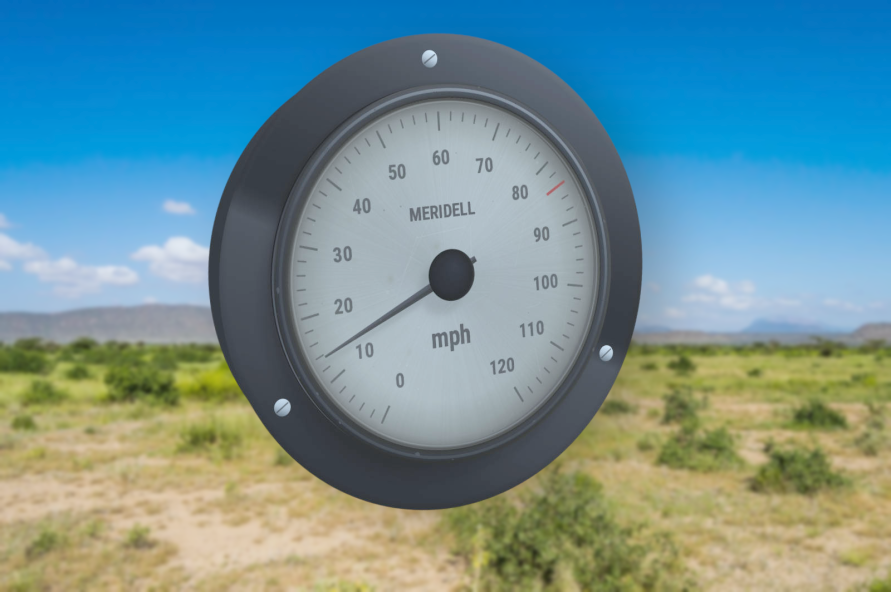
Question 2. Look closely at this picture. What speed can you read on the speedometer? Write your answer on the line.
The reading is 14 mph
